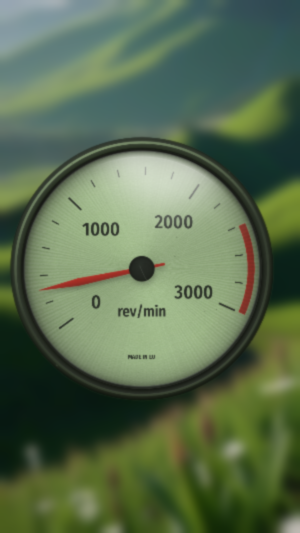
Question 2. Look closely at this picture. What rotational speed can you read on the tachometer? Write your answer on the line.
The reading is 300 rpm
